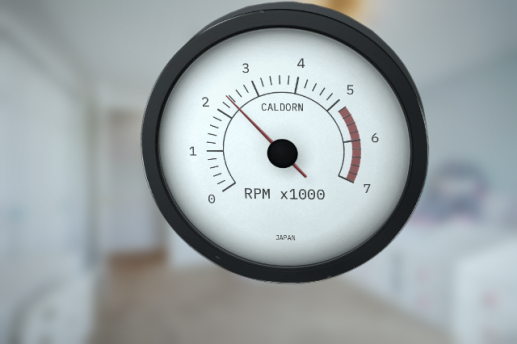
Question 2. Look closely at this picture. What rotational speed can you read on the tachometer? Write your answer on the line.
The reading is 2400 rpm
